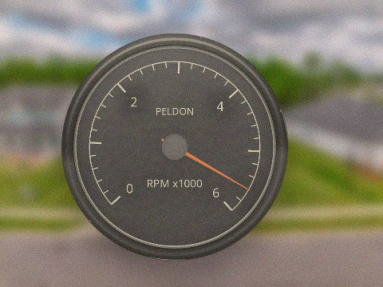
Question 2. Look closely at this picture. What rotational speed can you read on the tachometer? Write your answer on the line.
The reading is 5600 rpm
